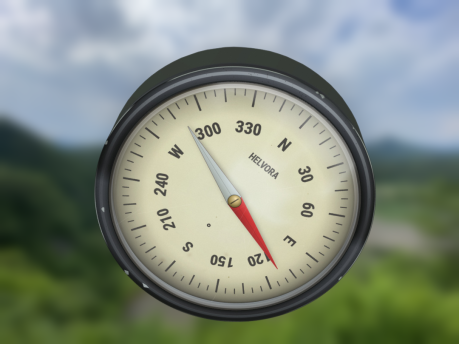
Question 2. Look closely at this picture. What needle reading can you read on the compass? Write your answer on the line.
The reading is 110 °
